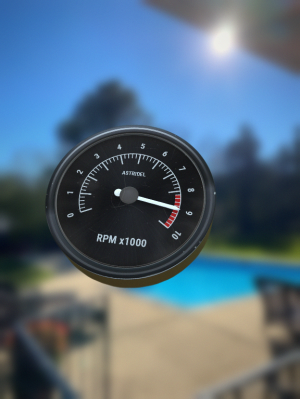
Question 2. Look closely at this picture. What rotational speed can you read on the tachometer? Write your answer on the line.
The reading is 9000 rpm
